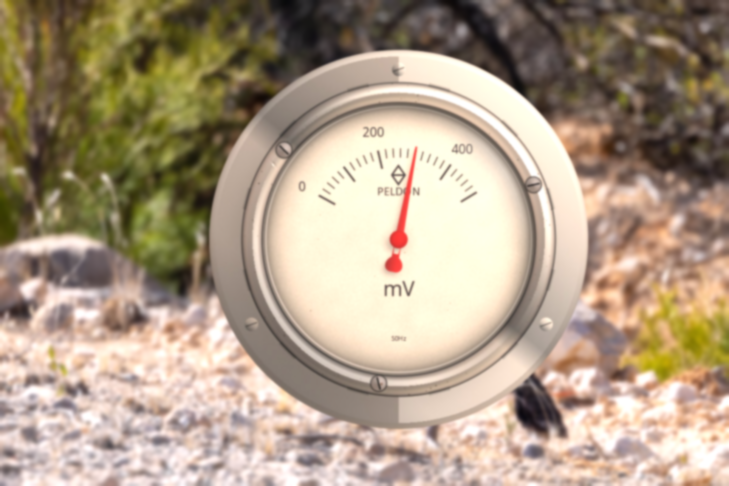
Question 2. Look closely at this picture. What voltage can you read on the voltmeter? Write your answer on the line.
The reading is 300 mV
